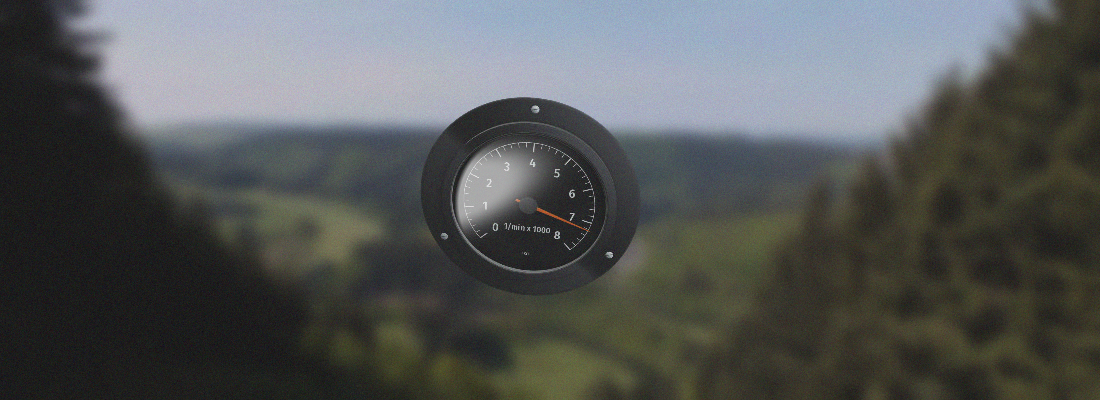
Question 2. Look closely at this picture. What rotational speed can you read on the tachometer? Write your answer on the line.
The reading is 7200 rpm
